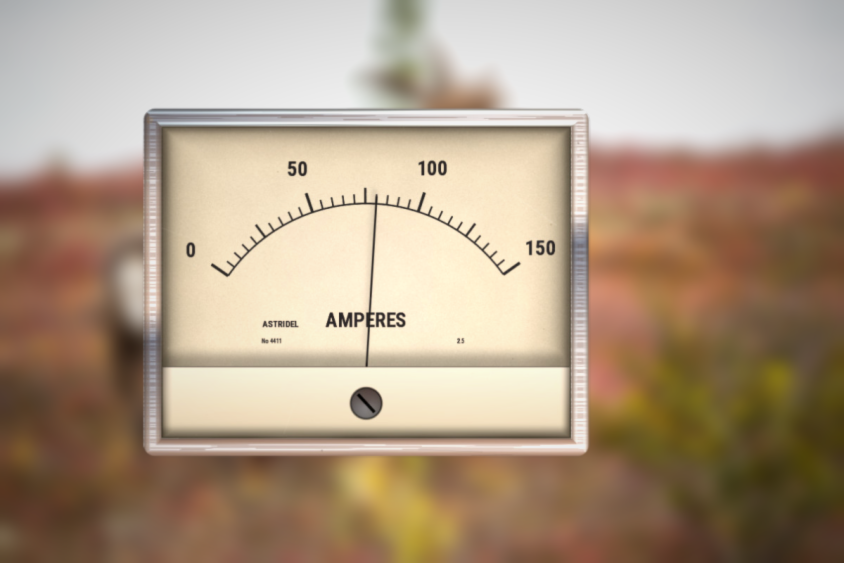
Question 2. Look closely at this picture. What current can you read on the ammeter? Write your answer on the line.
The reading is 80 A
